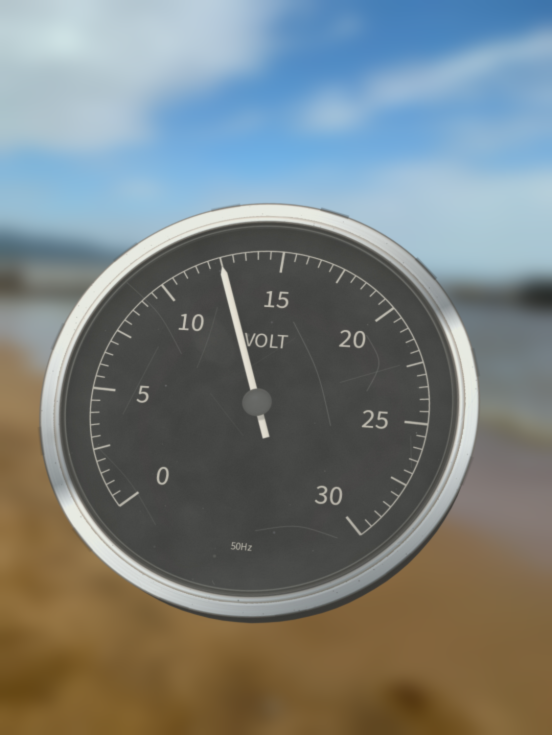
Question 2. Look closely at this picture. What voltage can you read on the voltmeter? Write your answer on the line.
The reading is 12.5 V
